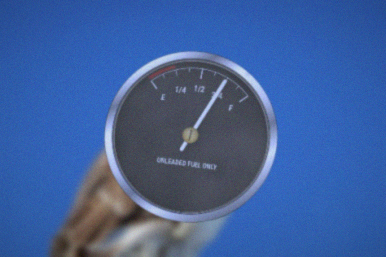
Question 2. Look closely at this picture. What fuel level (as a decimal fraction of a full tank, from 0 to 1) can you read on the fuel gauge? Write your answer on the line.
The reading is 0.75
